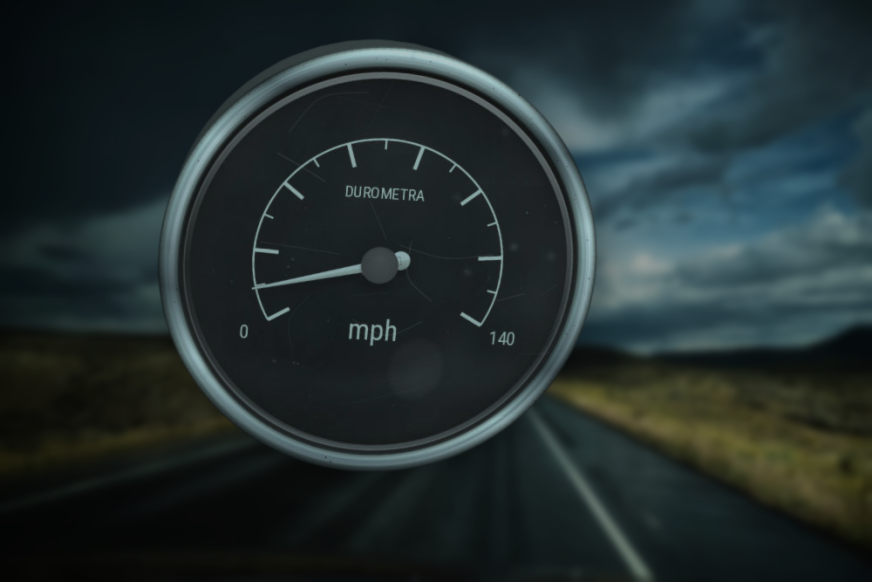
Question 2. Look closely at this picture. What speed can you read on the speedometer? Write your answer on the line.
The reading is 10 mph
